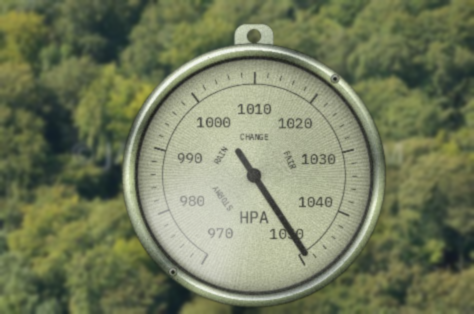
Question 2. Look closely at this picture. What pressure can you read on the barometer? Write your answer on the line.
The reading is 1049 hPa
